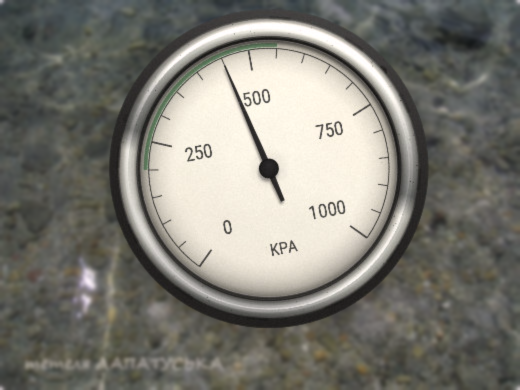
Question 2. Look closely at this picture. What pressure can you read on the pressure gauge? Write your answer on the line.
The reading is 450 kPa
